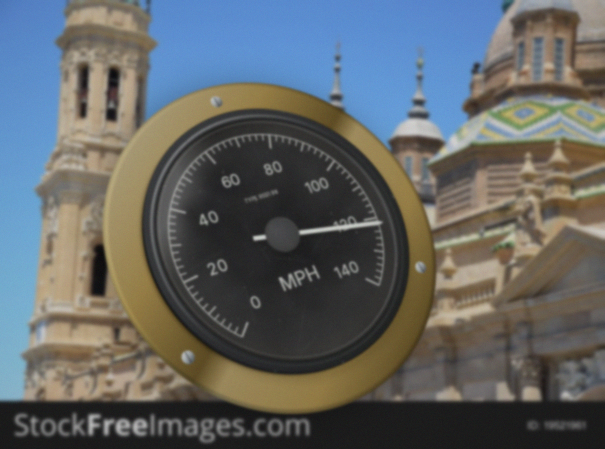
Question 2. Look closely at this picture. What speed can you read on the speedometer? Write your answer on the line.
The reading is 122 mph
